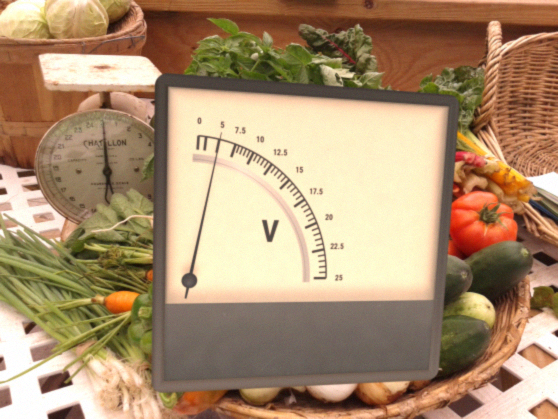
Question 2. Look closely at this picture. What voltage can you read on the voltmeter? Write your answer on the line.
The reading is 5 V
